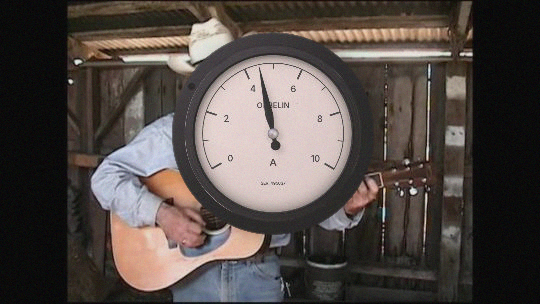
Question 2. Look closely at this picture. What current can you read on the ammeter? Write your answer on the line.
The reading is 4.5 A
